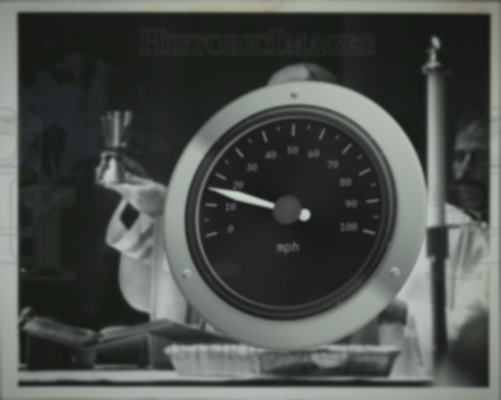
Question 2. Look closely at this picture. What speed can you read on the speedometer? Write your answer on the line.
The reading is 15 mph
